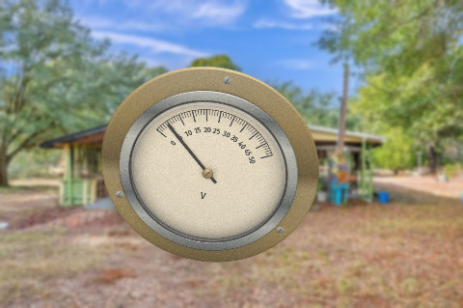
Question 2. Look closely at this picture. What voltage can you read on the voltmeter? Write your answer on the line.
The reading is 5 V
